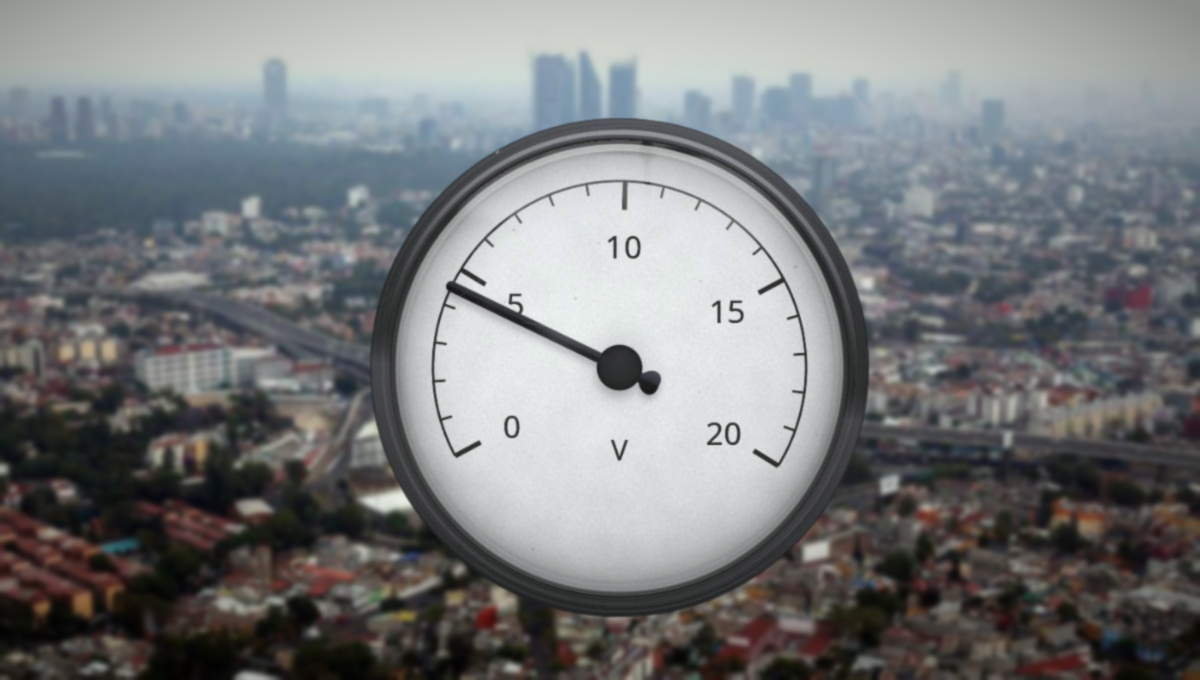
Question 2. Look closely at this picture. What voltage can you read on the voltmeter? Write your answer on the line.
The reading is 4.5 V
